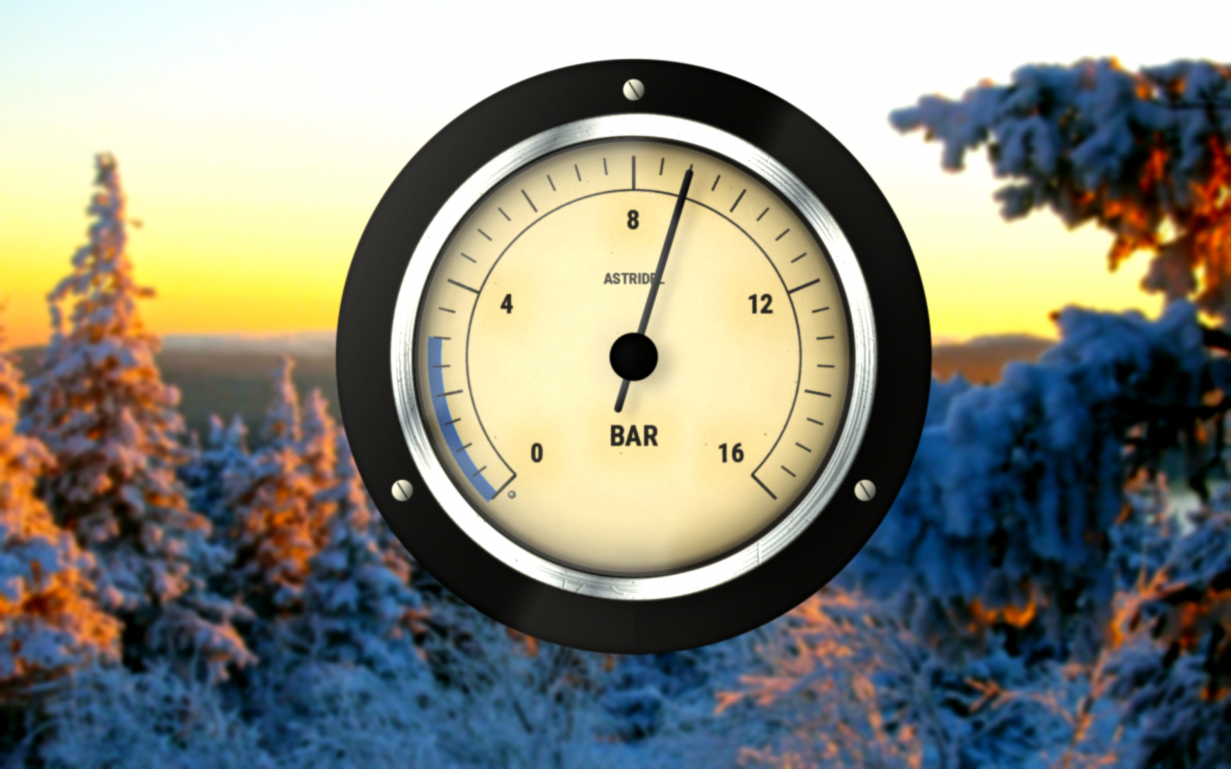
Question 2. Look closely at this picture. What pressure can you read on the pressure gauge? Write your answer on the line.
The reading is 9 bar
